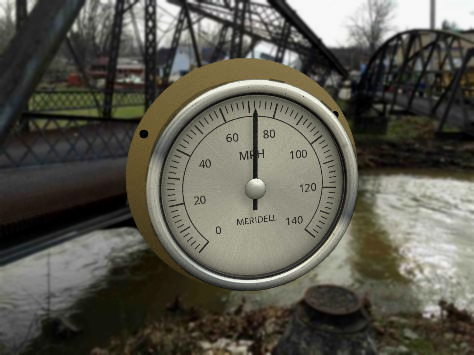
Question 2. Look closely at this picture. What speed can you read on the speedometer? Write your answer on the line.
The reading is 72 mph
